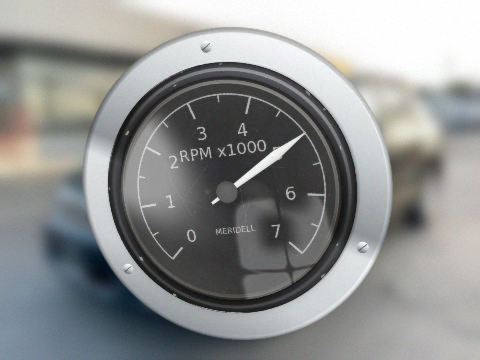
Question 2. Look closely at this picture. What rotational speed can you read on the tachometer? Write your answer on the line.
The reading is 5000 rpm
